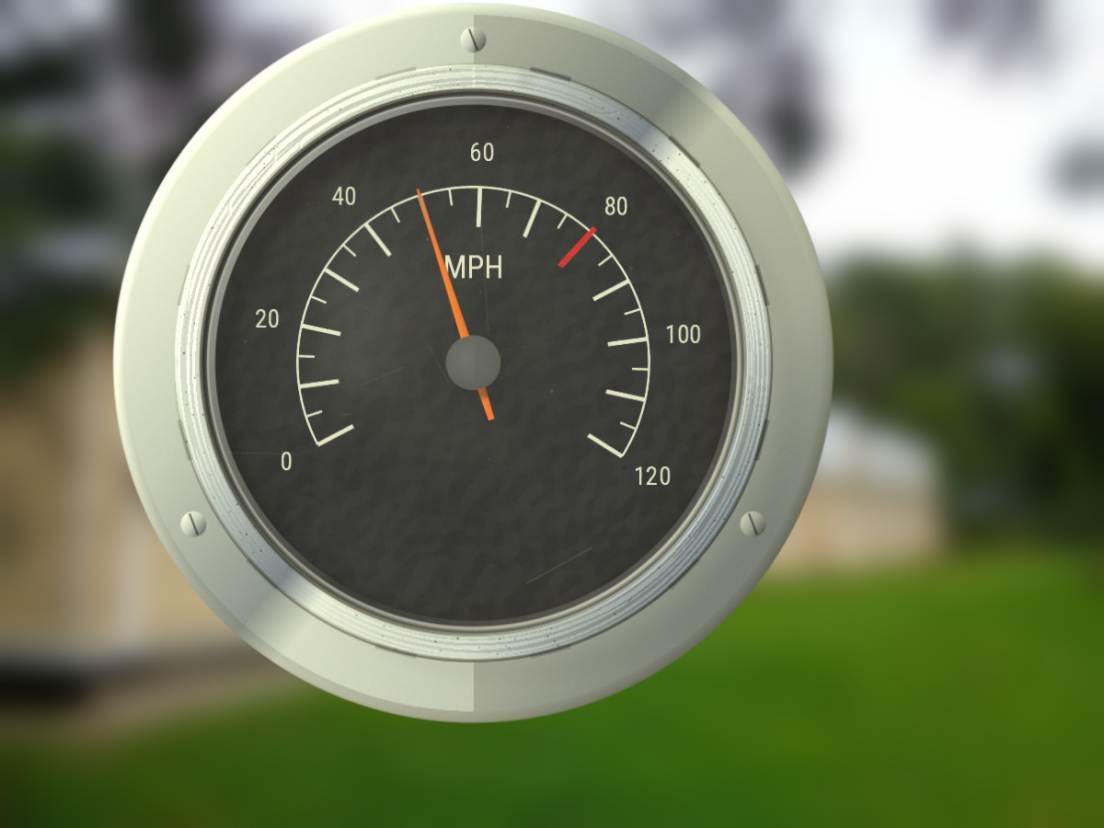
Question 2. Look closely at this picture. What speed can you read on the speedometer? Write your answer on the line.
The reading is 50 mph
